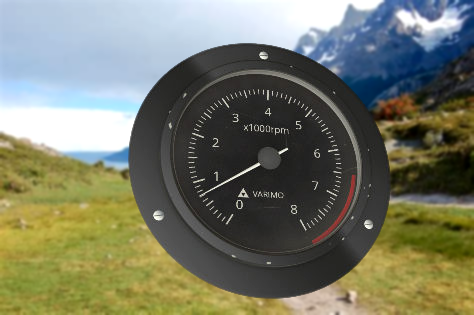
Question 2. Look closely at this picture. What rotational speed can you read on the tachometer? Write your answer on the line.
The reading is 700 rpm
